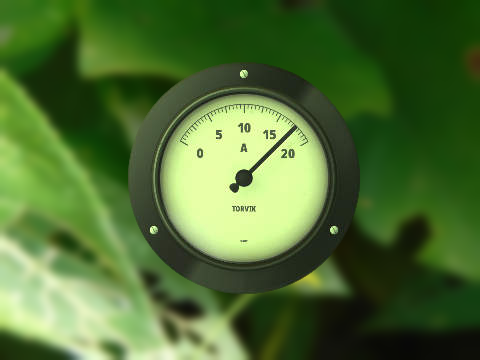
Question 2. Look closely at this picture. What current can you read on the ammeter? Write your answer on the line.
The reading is 17.5 A
